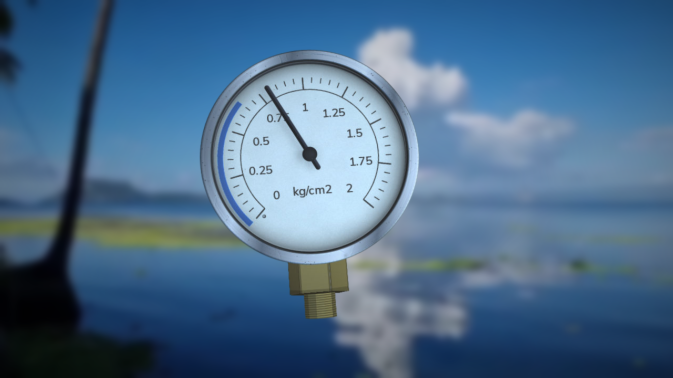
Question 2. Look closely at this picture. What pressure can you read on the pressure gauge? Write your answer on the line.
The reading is 0.8 kg/cm²
